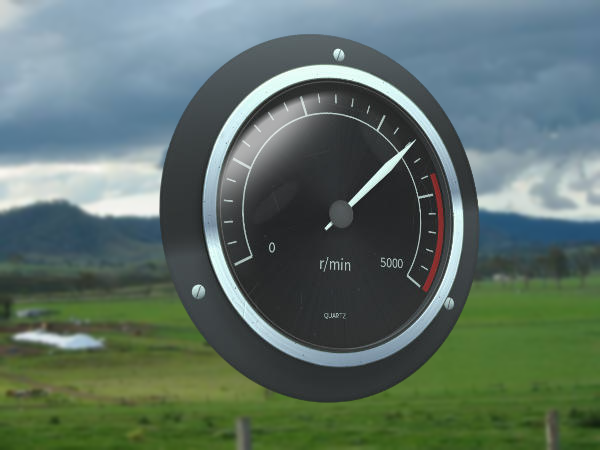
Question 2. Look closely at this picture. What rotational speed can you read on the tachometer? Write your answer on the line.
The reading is 3400 rpm
